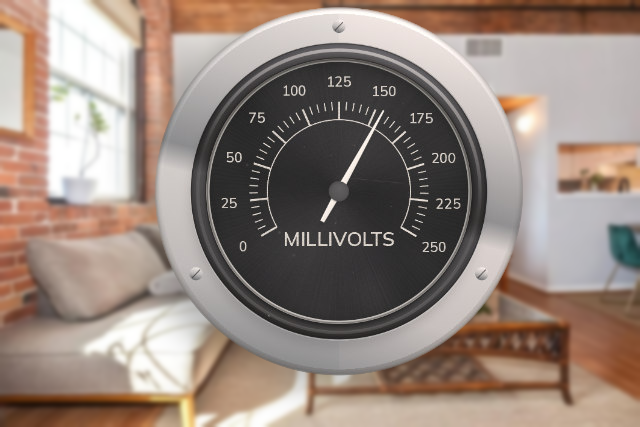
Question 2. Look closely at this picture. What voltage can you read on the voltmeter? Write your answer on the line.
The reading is 155 mV
